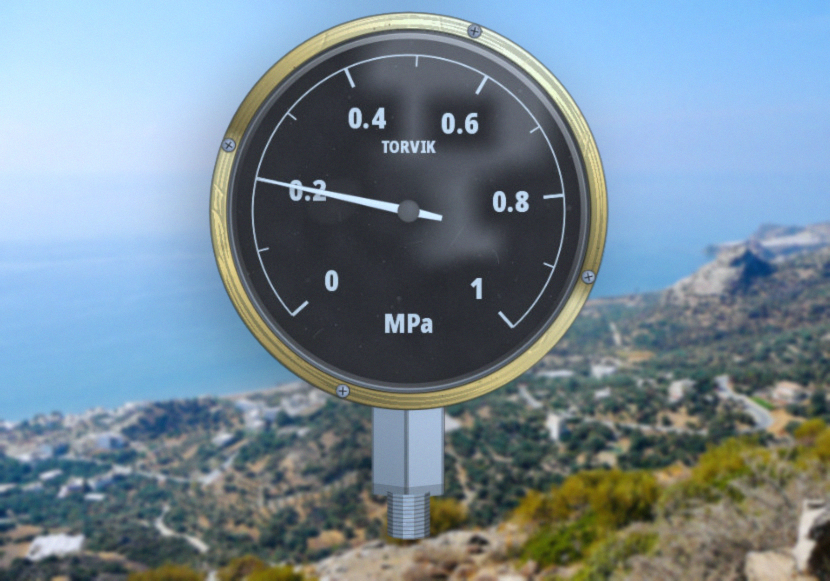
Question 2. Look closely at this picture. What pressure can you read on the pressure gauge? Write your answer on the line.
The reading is 0.2 MPa
